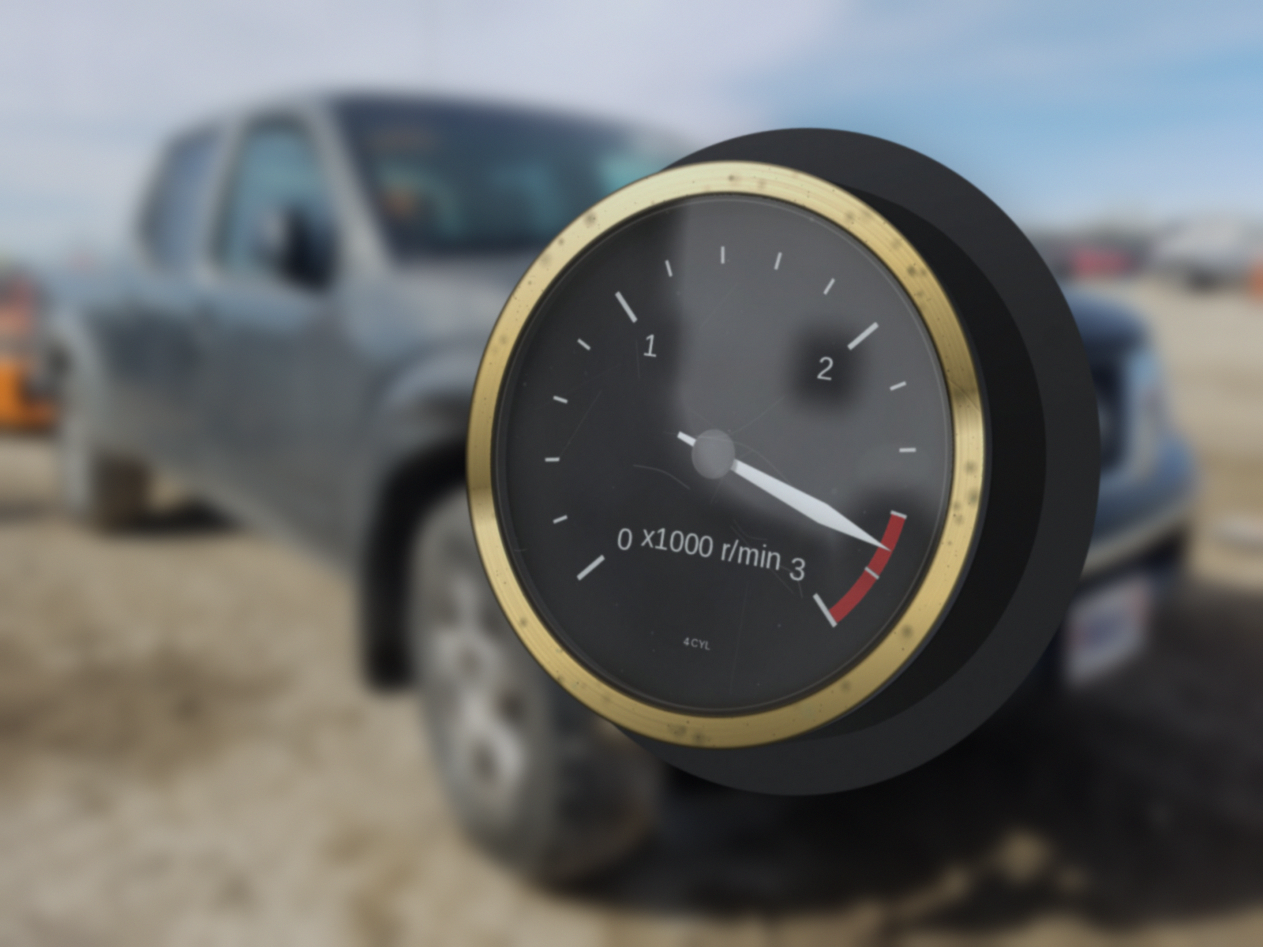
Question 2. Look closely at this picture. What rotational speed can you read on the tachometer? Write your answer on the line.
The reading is 2700 rpm
